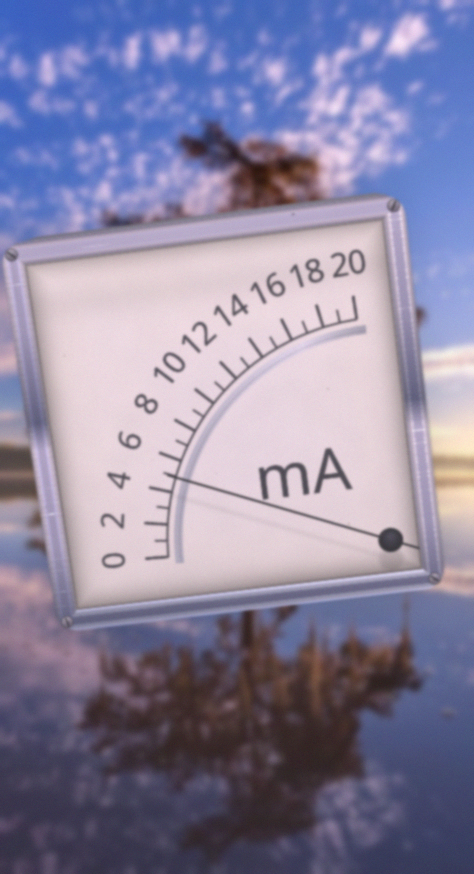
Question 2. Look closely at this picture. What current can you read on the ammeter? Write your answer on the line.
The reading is 5 mA
